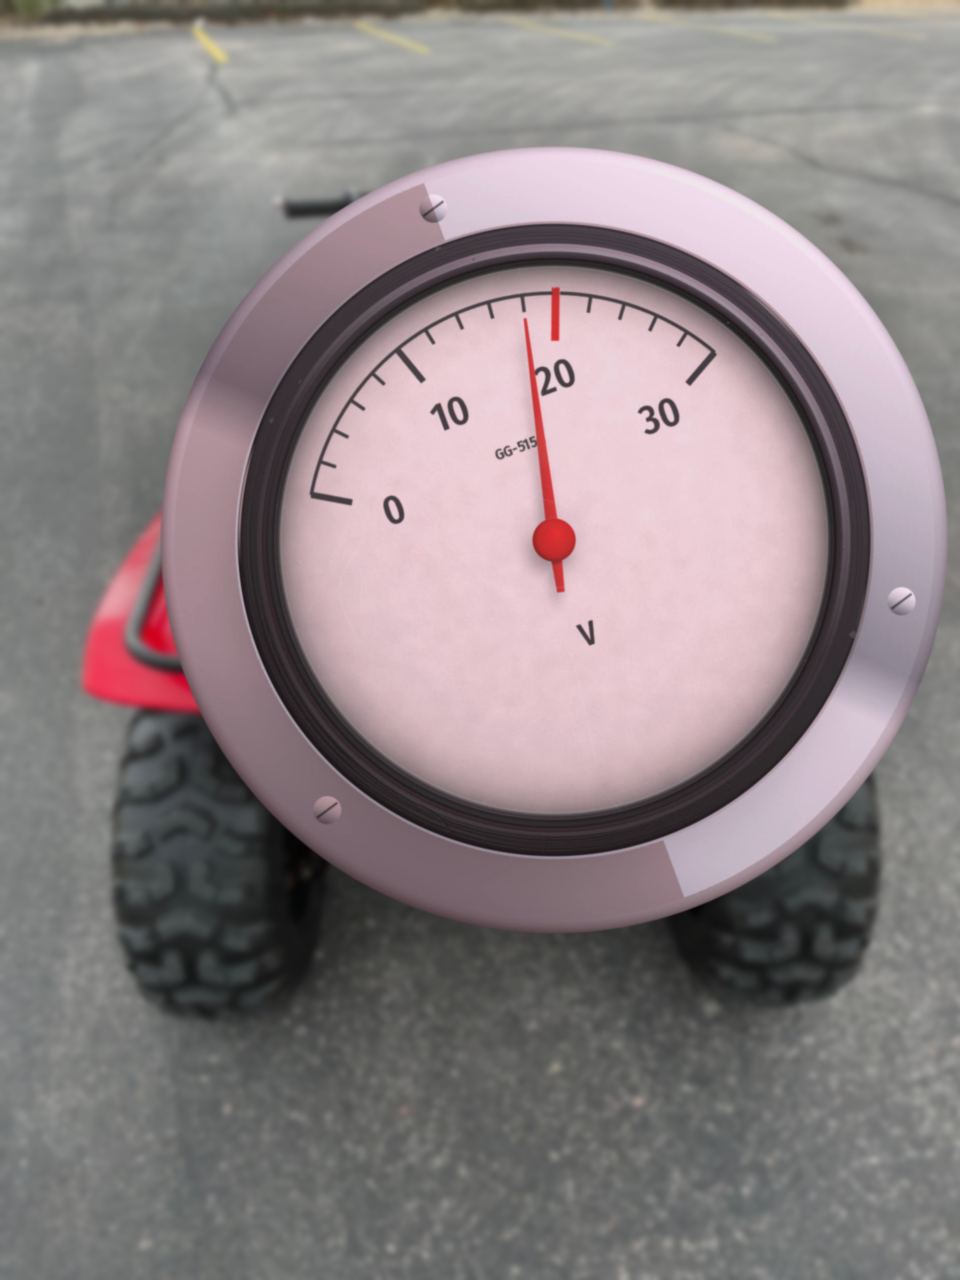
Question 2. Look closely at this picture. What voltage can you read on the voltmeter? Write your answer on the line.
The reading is 18 V
